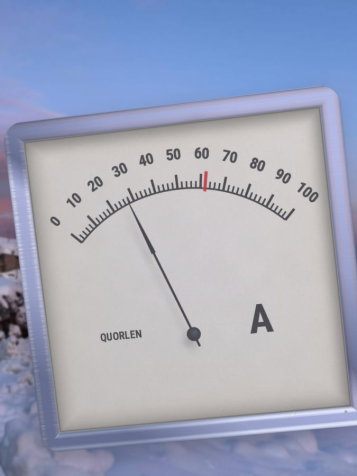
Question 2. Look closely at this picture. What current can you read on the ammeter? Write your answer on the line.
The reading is 28 A
